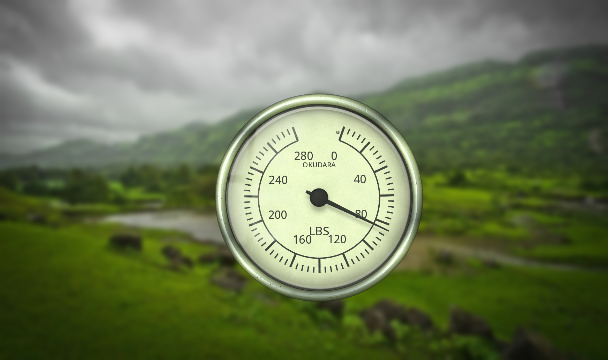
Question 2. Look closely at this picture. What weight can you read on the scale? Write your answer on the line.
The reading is 84 lb
